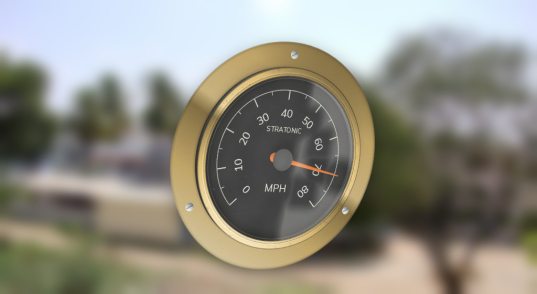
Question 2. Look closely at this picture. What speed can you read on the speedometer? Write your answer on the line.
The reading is 70 mph
